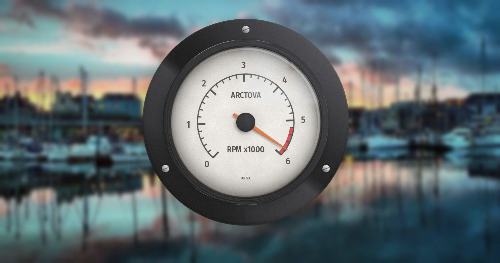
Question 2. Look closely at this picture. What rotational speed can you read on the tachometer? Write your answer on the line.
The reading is 5800 rpm
